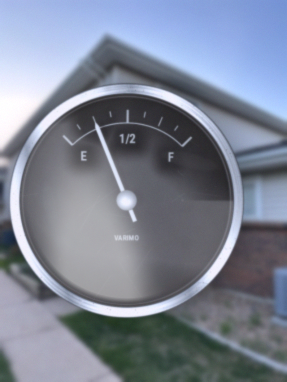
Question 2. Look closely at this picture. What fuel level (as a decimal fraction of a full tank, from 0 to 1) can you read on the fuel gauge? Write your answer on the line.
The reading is 0.25
